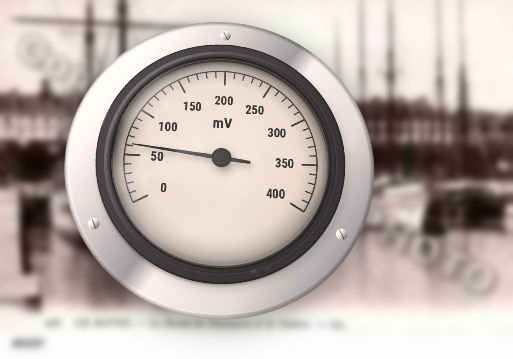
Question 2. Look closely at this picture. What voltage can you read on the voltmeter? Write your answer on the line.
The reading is 60 mV
